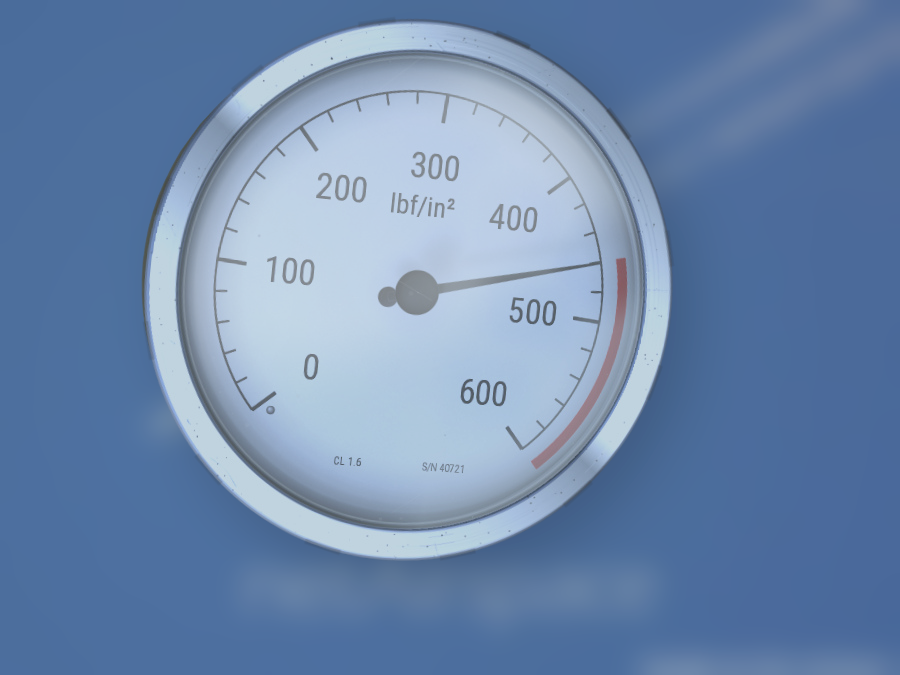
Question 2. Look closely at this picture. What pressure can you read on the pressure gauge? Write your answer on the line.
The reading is 460 psi
